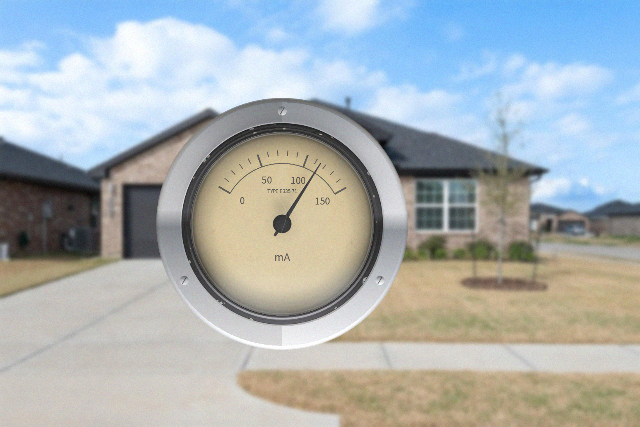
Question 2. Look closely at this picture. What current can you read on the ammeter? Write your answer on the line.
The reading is 115 mA
